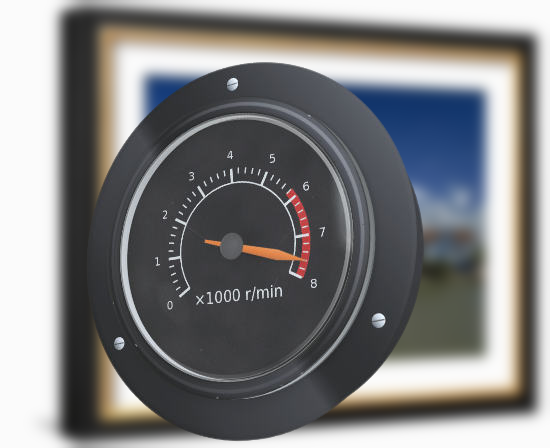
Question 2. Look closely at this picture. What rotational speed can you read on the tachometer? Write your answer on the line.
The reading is 7600 rpm
